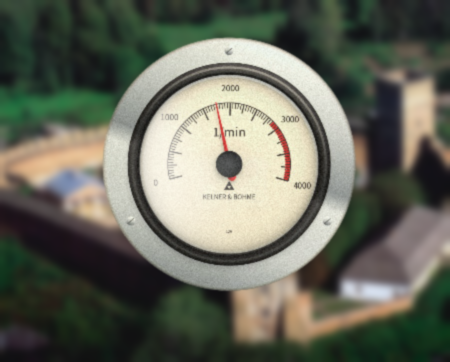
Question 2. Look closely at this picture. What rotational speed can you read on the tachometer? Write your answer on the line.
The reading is 1750 rpm
